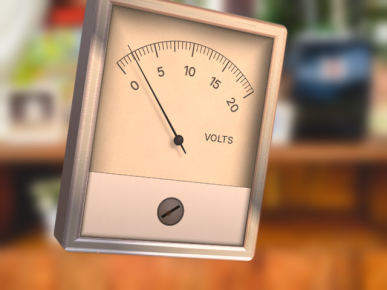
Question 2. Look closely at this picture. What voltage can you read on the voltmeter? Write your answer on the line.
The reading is 2 V
